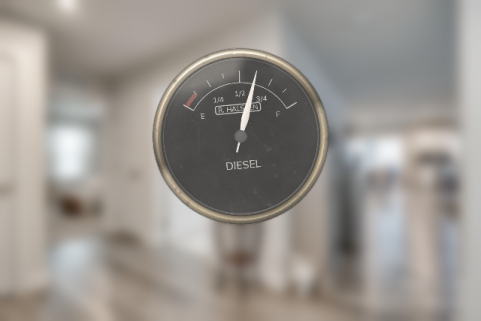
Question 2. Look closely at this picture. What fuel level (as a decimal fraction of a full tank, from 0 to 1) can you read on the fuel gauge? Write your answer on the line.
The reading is 0.625
